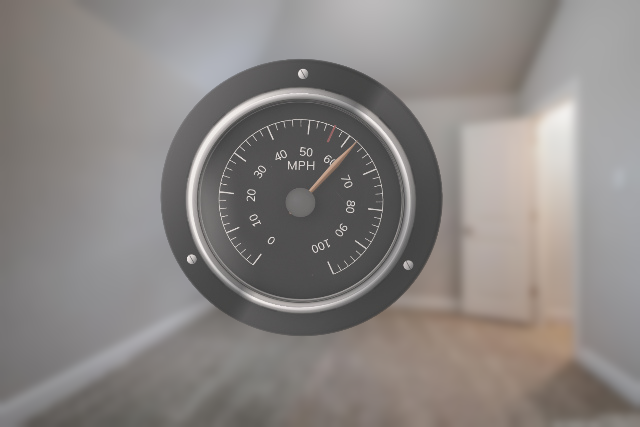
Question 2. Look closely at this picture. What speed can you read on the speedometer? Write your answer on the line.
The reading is 62 mph
